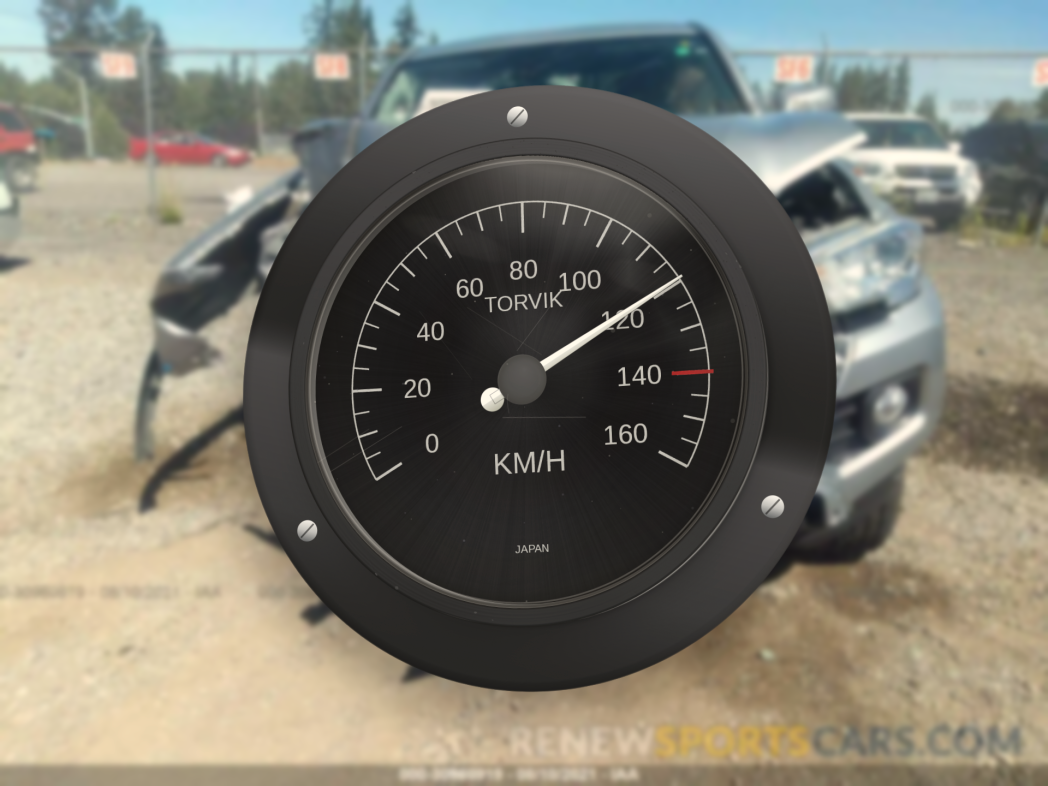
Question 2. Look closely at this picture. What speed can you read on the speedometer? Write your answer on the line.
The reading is 120 km/h
